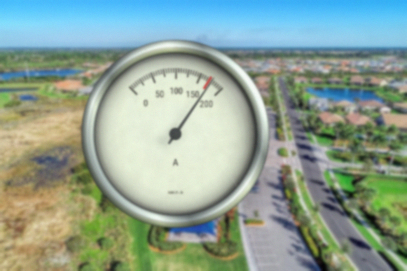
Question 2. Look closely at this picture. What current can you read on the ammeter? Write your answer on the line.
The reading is 175 A
